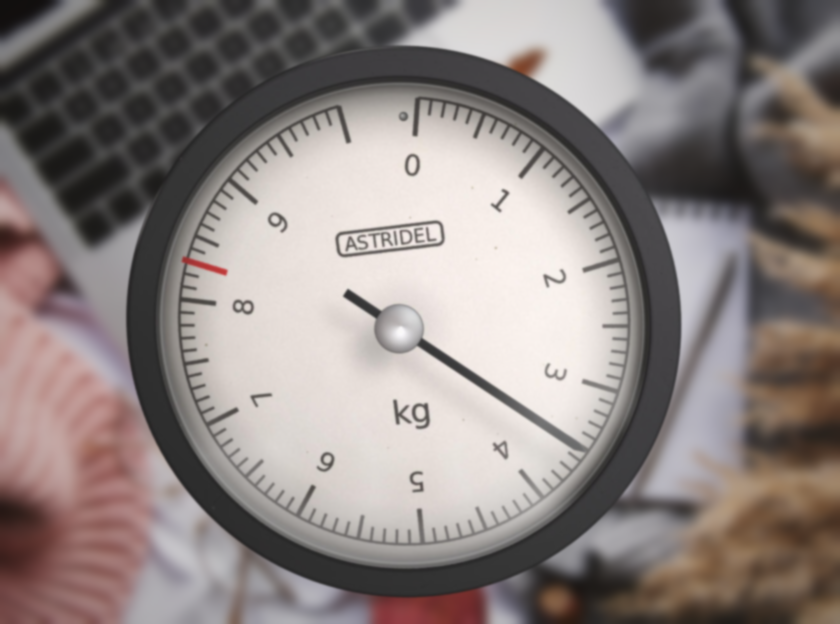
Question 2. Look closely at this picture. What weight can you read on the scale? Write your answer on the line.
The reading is 3.5 kg
